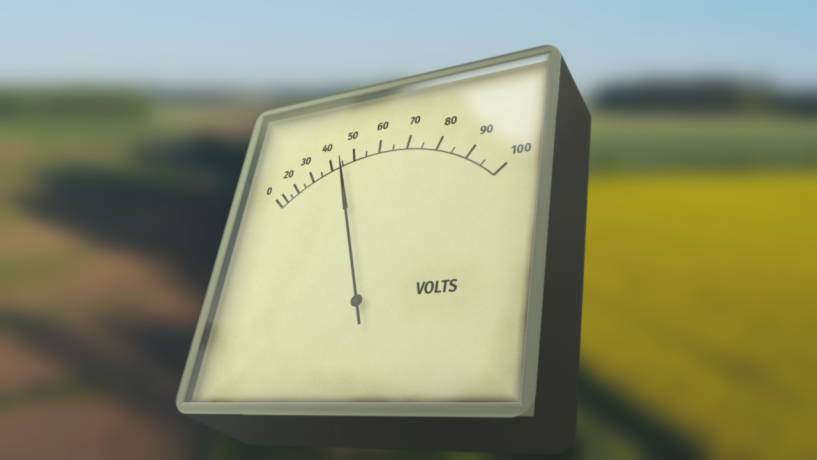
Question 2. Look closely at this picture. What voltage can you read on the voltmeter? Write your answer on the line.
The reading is 45 V
